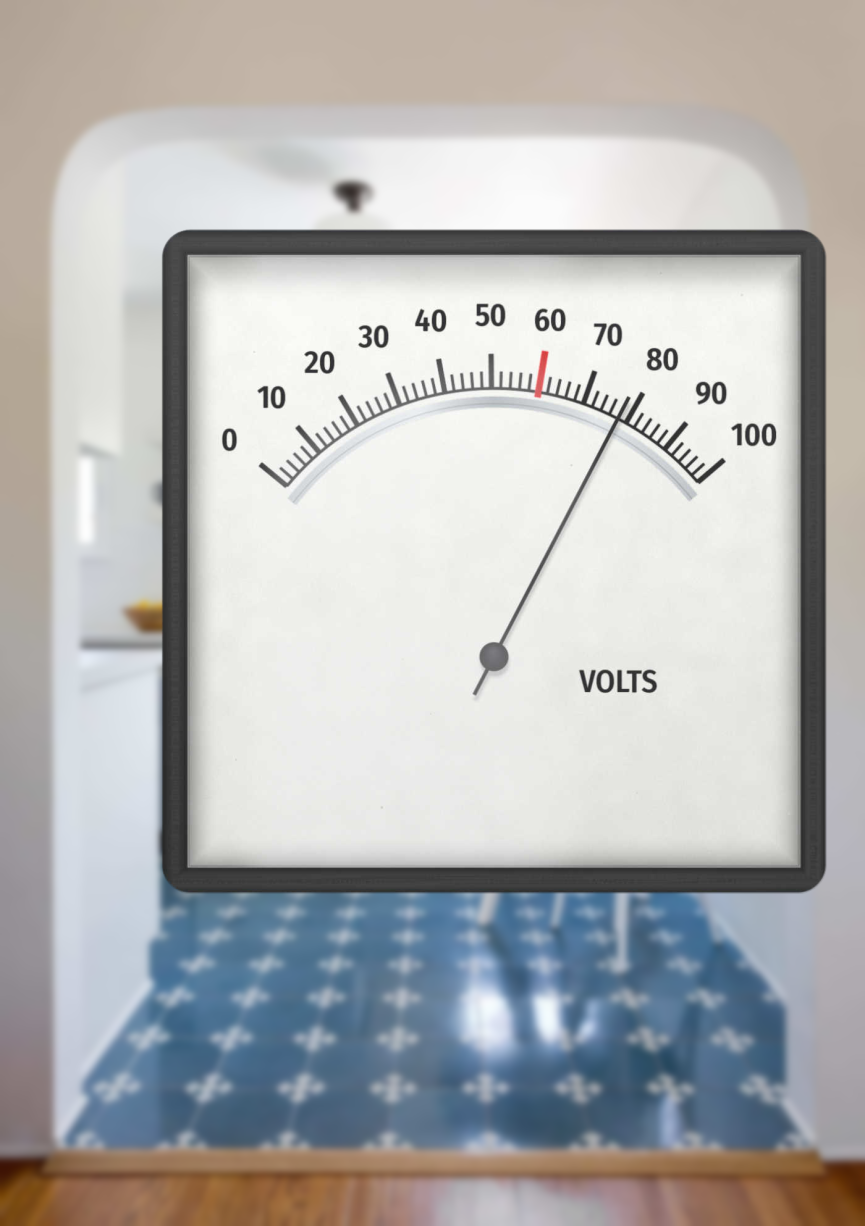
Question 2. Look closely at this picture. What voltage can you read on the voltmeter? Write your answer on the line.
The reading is 78 V
